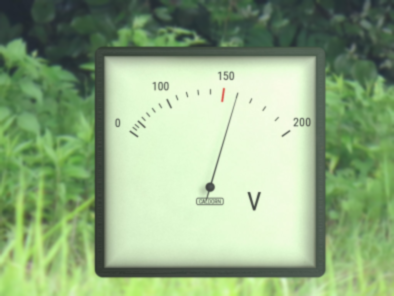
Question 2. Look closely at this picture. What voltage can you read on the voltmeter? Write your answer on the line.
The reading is 160 V
